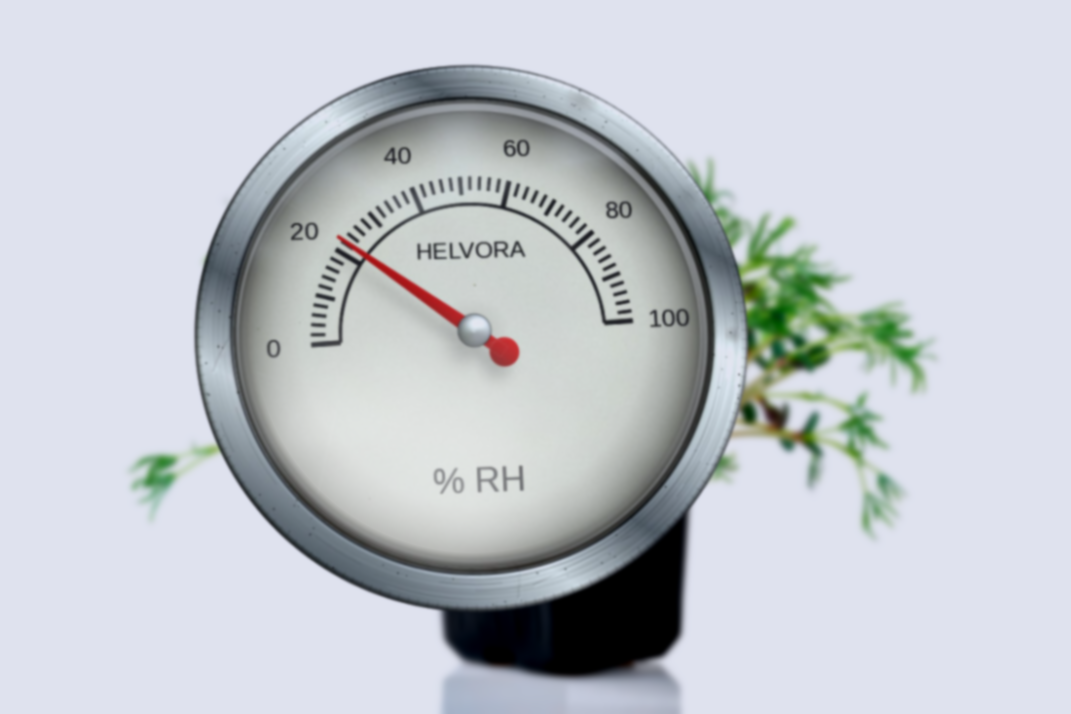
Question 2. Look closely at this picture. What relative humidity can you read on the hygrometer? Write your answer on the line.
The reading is 22 %
